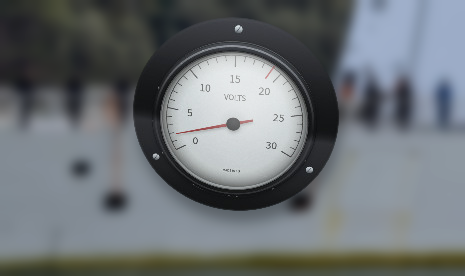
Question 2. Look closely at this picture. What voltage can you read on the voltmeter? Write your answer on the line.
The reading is 2 V
